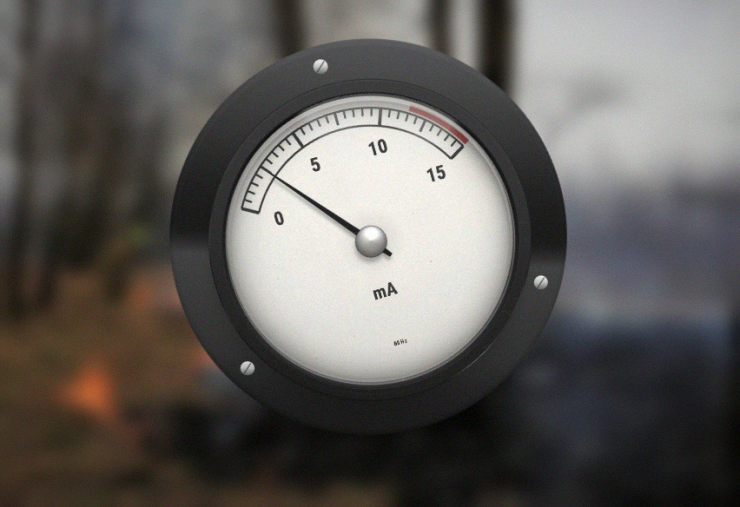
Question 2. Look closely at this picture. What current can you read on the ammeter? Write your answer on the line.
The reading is 2.5 mA
